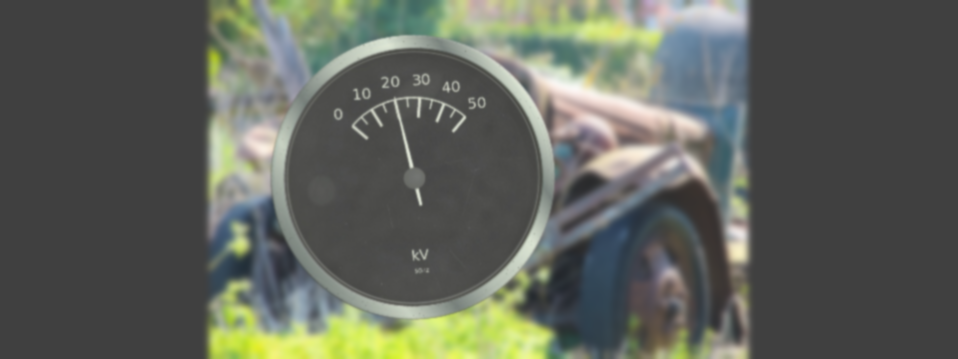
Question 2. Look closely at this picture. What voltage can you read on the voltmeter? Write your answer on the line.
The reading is 20 kV
